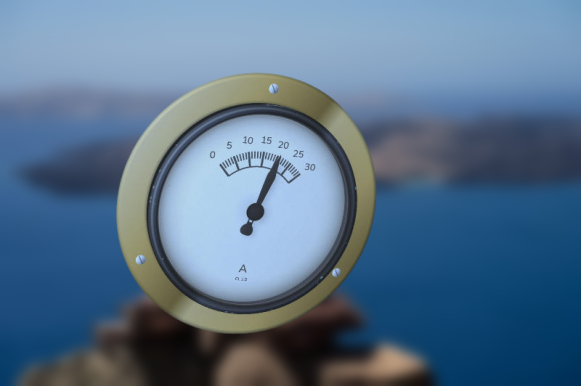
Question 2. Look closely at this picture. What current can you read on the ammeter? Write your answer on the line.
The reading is 20 A
